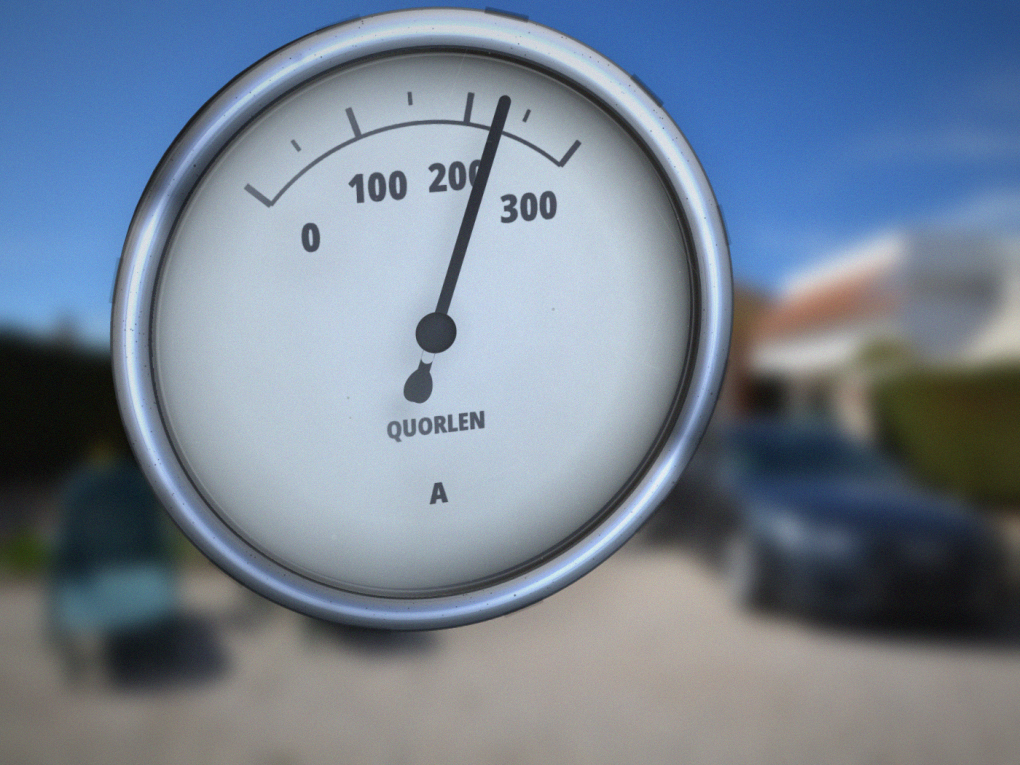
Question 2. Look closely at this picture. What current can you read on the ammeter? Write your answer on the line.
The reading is 225 A
